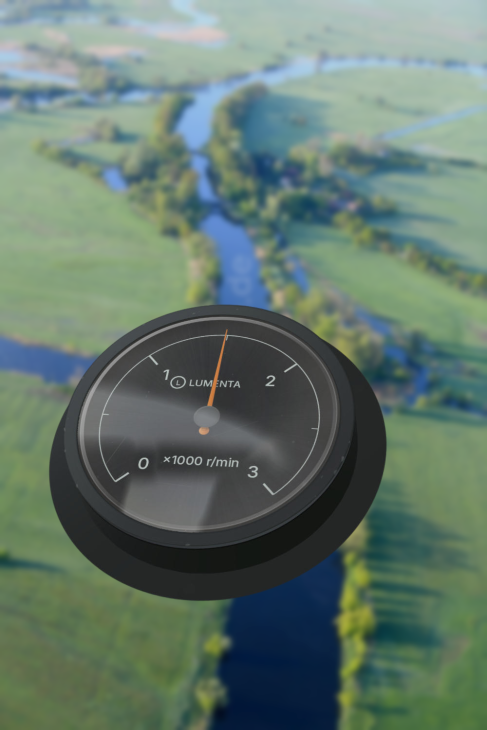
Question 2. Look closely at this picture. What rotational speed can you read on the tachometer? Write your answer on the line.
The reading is 1500 rpm
